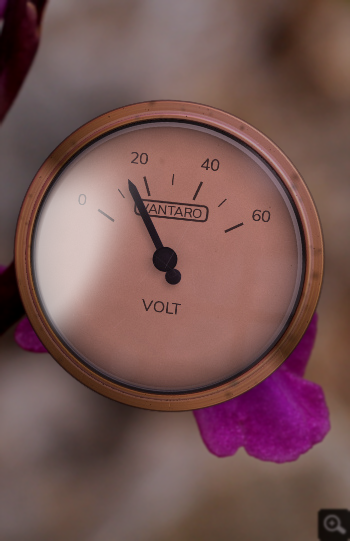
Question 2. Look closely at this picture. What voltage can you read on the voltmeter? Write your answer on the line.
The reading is 15 V
